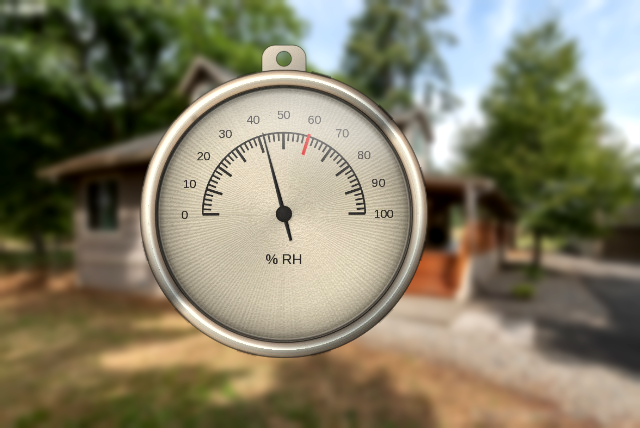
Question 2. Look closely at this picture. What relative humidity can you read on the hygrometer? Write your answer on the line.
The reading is 42 %
